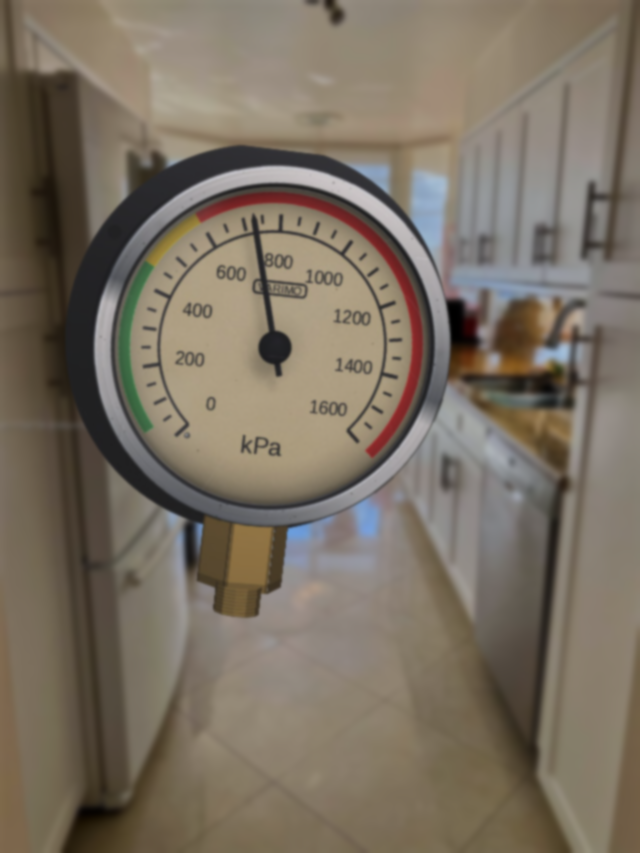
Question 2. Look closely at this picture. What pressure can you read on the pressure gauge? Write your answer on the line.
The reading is 725 kPa
